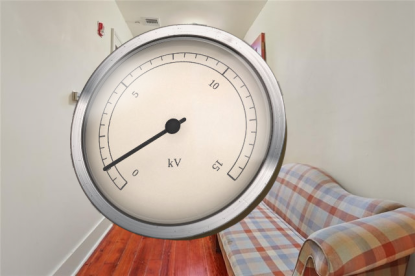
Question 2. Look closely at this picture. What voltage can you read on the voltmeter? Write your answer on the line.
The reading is 1 kV
